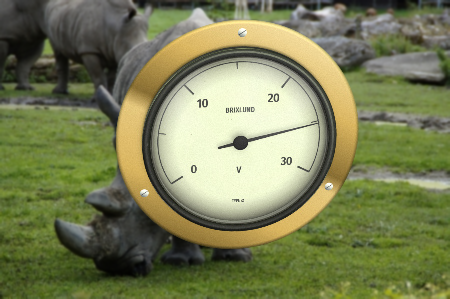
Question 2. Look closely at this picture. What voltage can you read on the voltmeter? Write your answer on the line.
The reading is 25 V
